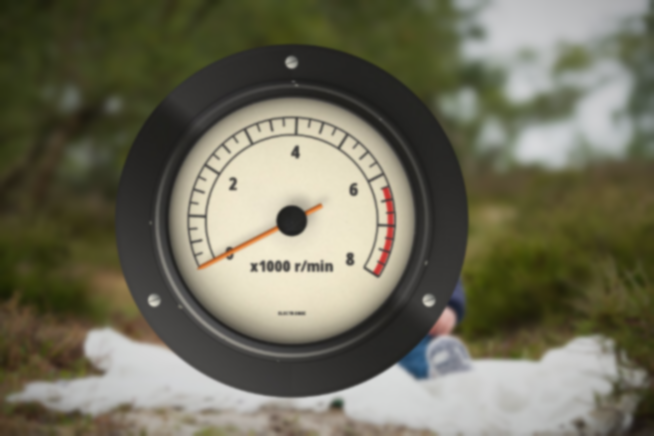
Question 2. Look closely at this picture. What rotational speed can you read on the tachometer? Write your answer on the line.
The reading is 0 rpm
